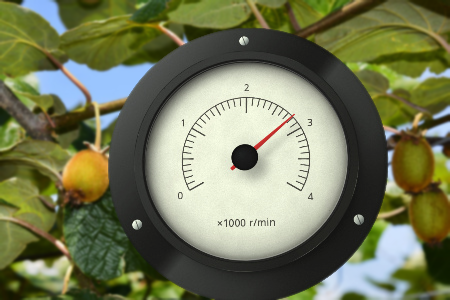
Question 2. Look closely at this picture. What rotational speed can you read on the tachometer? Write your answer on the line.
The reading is 2800 rpm
